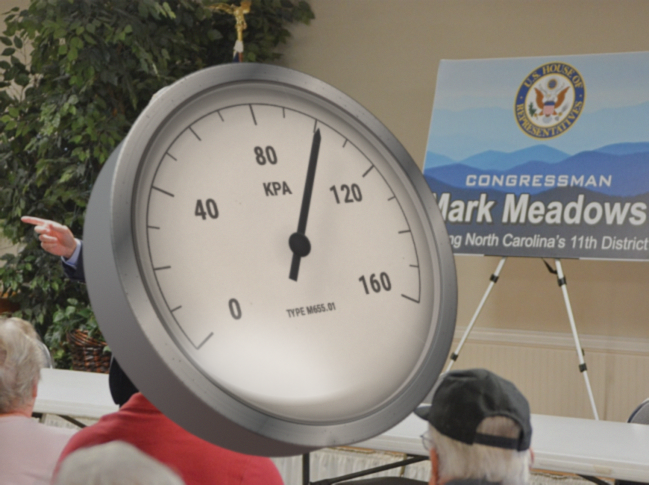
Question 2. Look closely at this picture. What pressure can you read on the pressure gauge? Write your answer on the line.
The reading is 100 kPa
